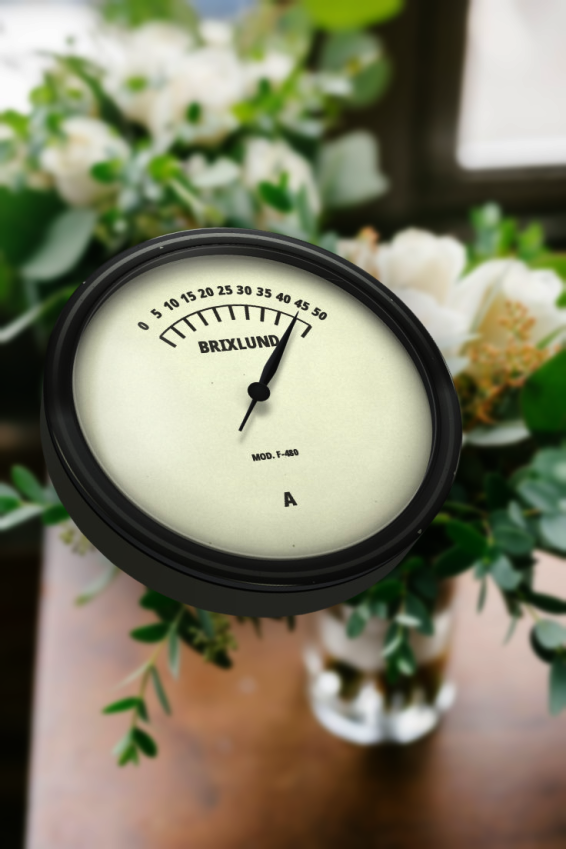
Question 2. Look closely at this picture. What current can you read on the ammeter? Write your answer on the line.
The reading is 45 A
